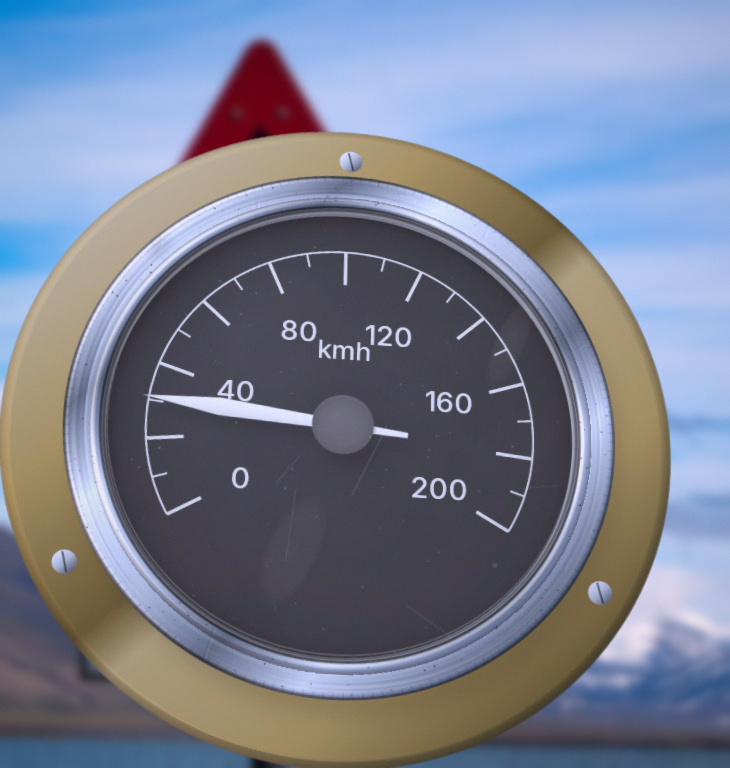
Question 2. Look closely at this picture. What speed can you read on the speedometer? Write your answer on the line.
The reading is 30 km/h
